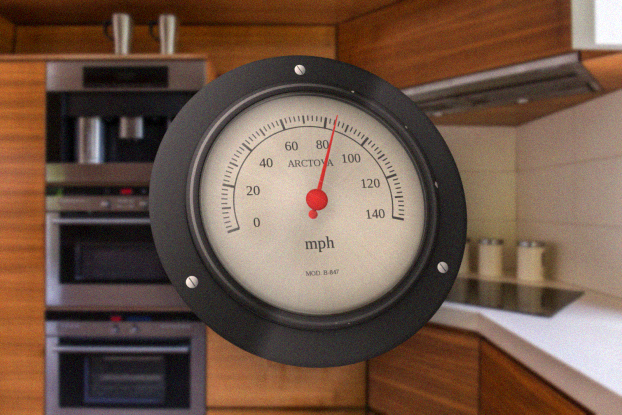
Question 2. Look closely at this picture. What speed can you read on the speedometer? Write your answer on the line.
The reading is 84 mph
